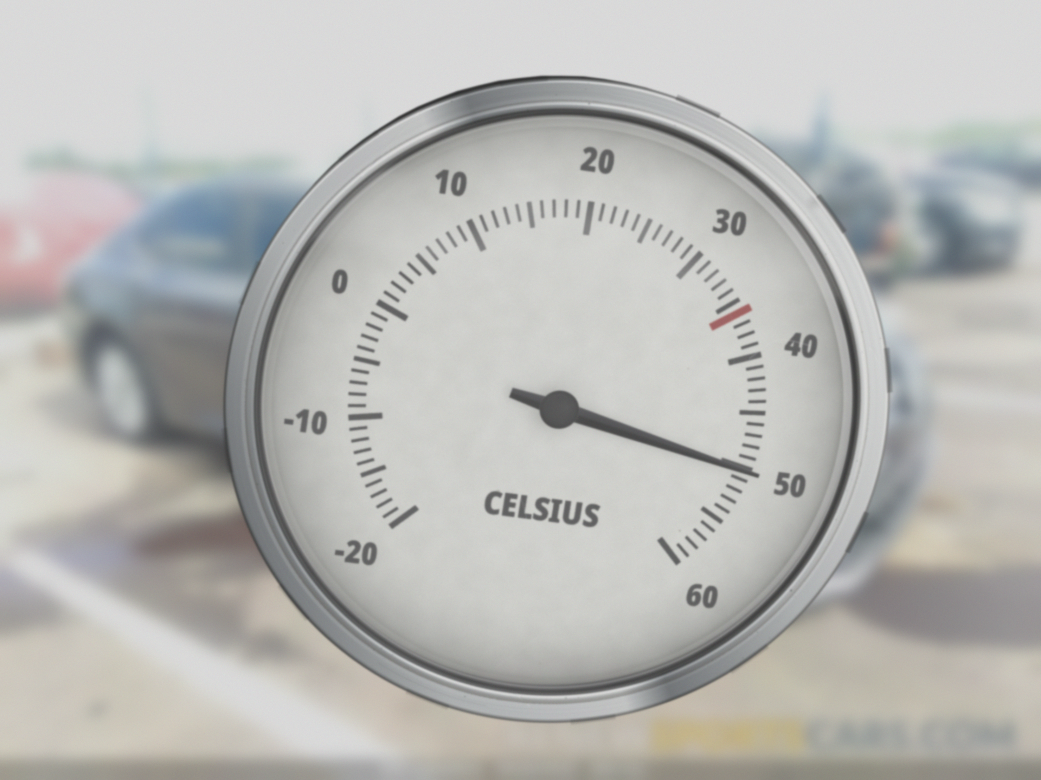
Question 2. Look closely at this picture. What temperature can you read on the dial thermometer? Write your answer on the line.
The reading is 50 °C
